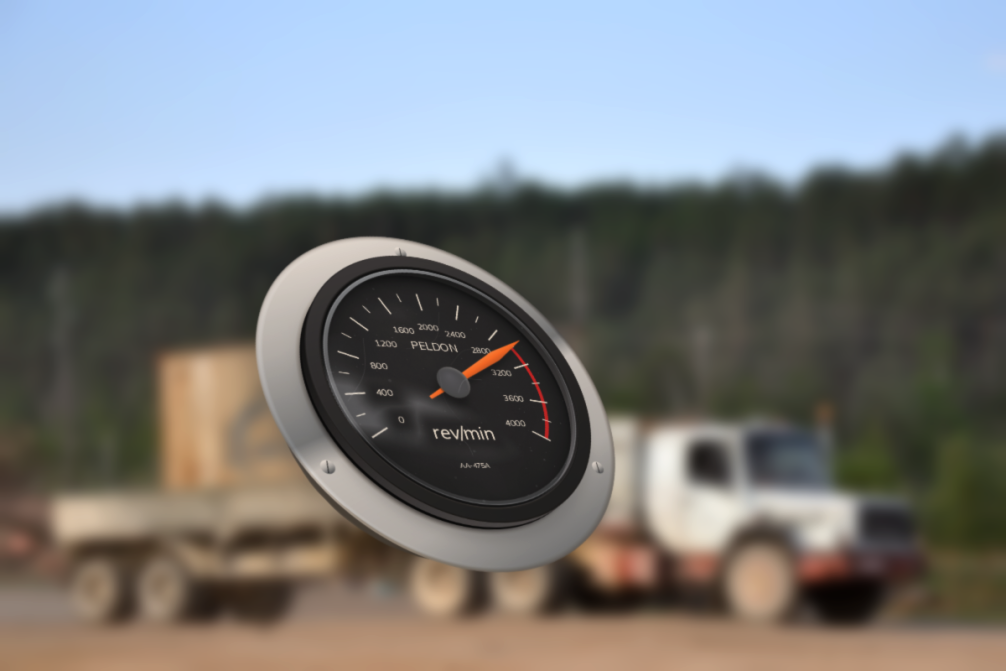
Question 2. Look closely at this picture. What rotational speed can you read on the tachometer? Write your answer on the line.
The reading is 3000 rpm
